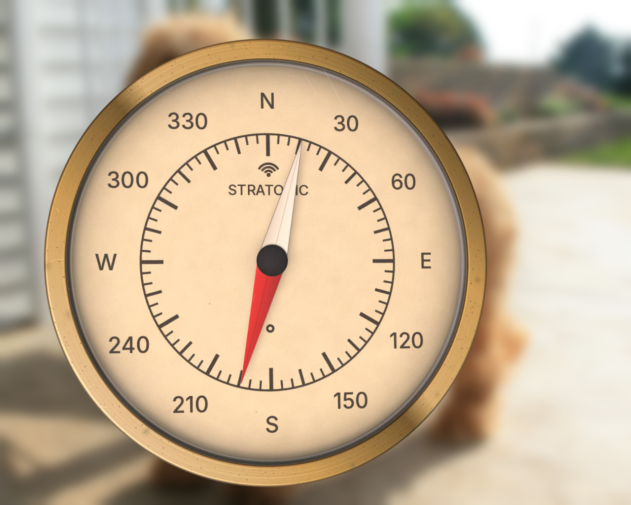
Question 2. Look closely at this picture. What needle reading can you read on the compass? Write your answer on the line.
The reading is 195 °
